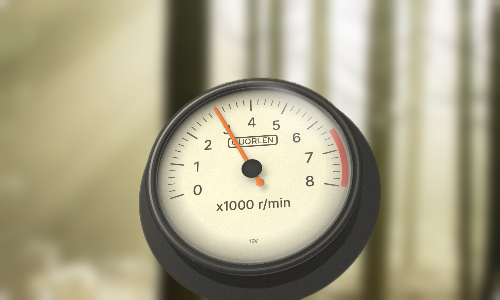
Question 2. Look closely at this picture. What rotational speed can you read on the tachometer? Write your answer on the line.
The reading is 3000 rpm
